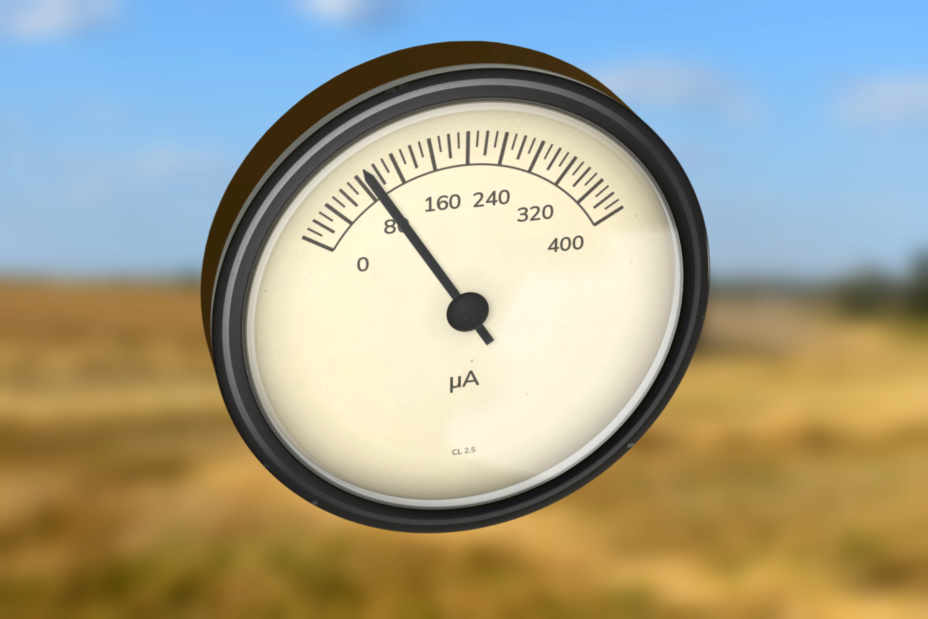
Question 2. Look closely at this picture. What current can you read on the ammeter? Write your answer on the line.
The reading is 90 µA
